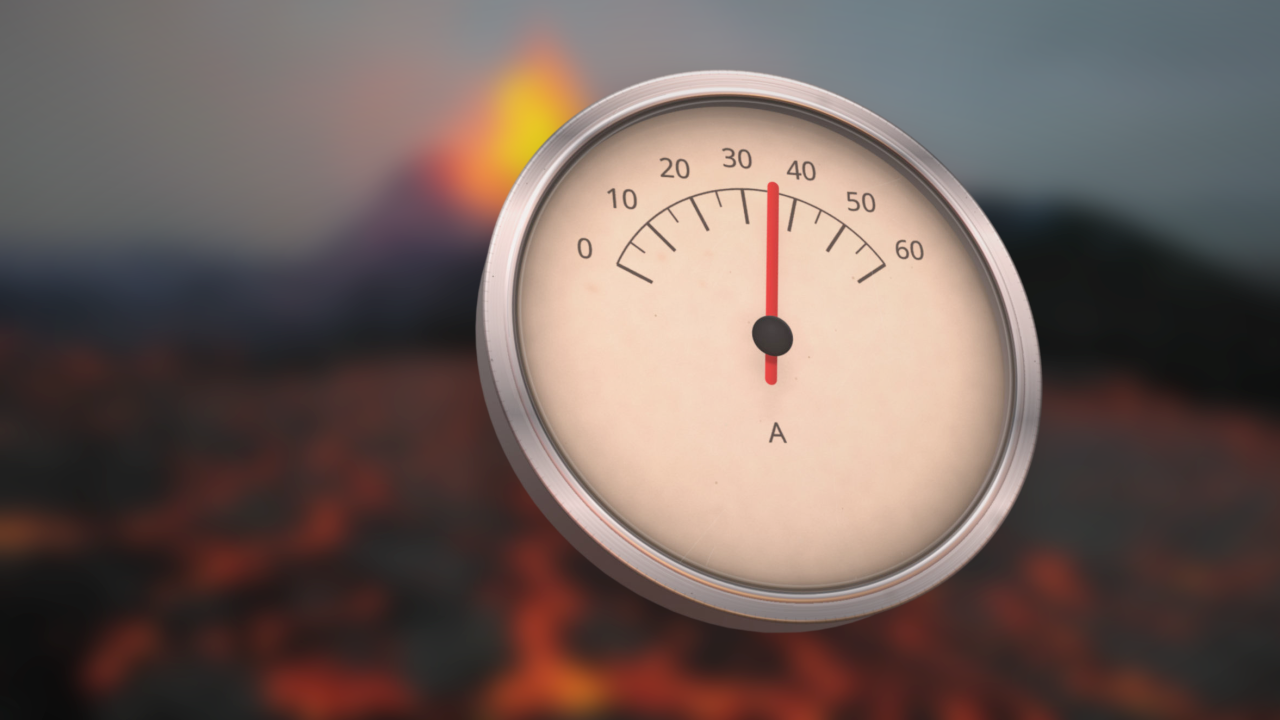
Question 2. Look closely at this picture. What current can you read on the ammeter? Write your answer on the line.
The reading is 35 A
